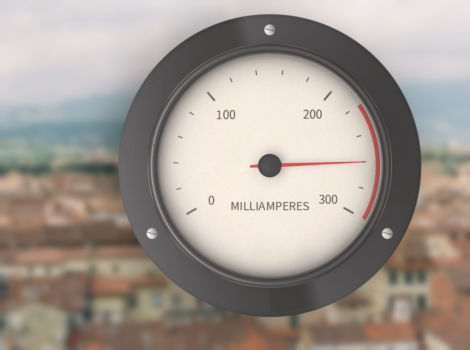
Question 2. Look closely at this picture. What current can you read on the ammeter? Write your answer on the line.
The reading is 260 mA
